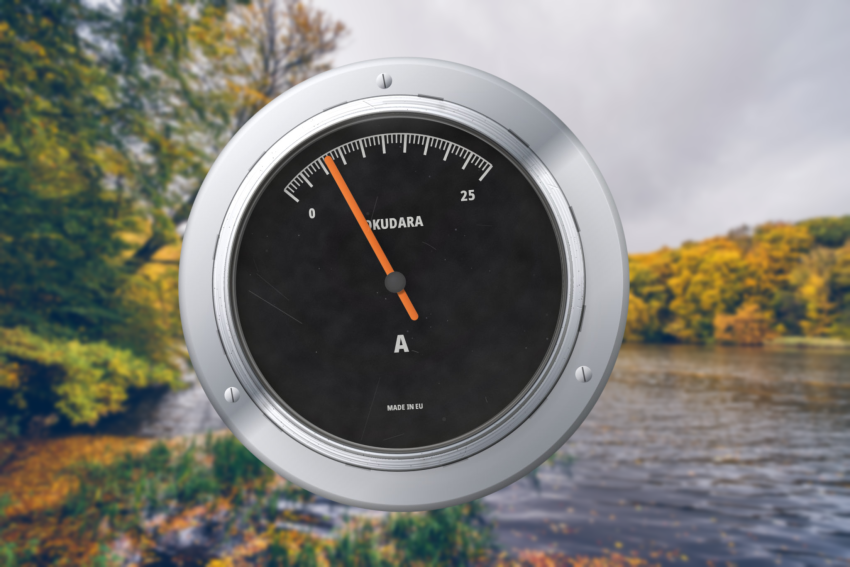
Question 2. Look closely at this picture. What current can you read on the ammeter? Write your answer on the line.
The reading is 6 A
